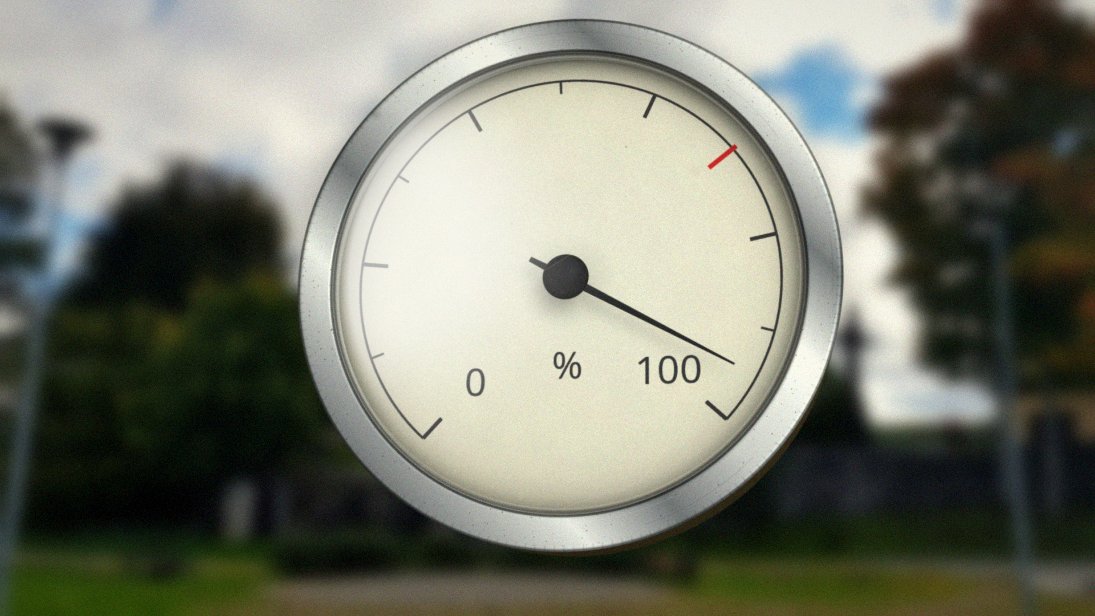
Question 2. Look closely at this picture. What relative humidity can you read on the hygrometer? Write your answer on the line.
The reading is 95 %
